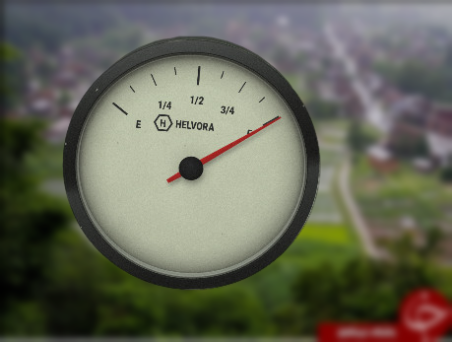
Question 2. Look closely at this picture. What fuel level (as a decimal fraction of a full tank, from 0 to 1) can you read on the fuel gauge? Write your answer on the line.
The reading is 1
